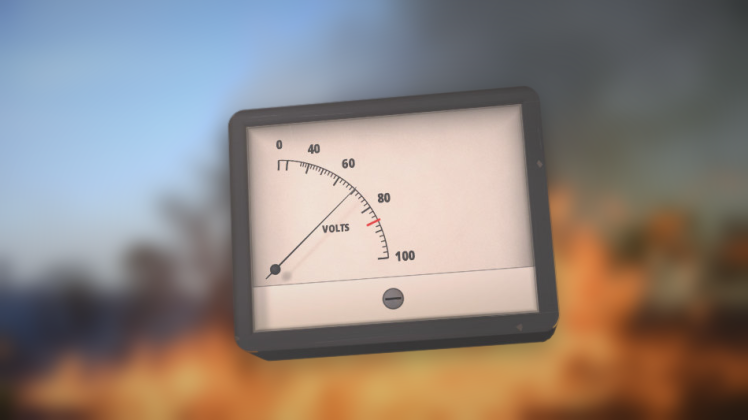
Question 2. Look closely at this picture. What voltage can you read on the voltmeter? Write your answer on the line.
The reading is 70 V
